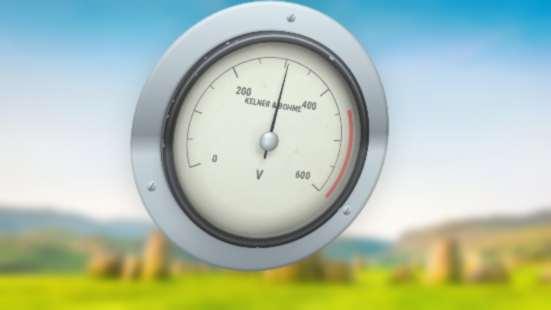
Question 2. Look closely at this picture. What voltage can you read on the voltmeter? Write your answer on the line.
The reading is 300 V
